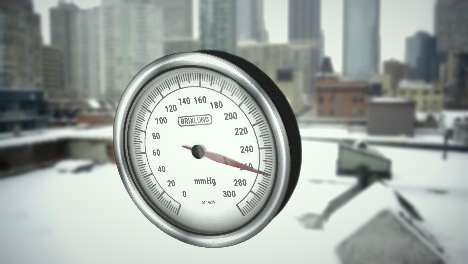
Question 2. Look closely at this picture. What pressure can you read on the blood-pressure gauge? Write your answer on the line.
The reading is 260 mmHg
